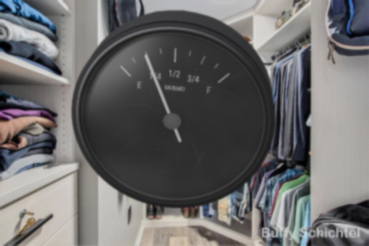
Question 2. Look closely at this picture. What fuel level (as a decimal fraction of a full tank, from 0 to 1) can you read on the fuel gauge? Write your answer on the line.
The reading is 0.25
